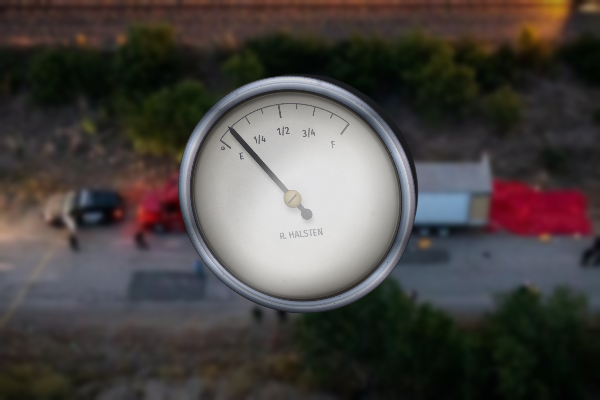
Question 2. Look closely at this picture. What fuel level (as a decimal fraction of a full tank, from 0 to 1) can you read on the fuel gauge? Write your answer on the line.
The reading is 0.125
